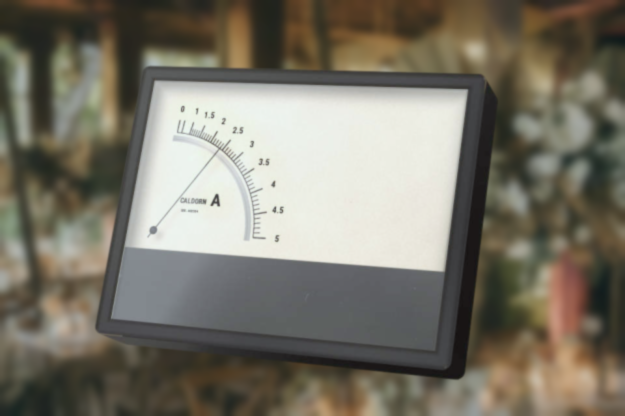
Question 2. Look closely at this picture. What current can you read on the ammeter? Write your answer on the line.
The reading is 2.5 A
